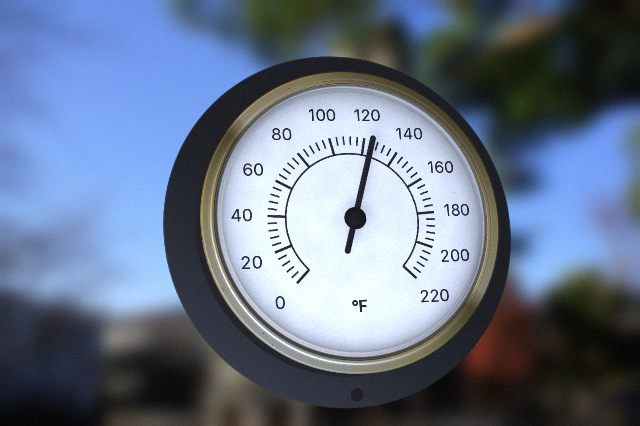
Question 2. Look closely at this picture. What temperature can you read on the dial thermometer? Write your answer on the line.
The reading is 124 °F
